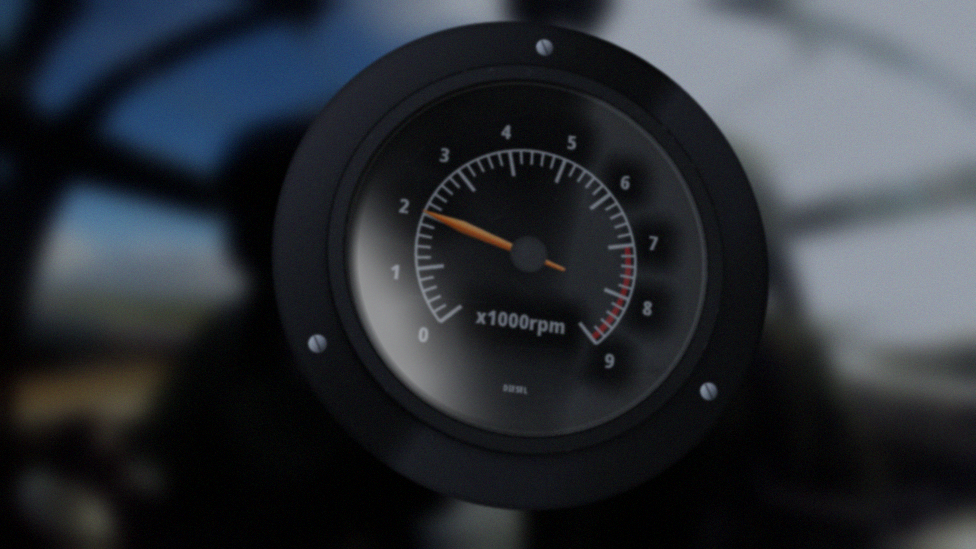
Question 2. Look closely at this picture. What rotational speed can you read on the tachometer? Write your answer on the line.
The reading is 2000 rpm
